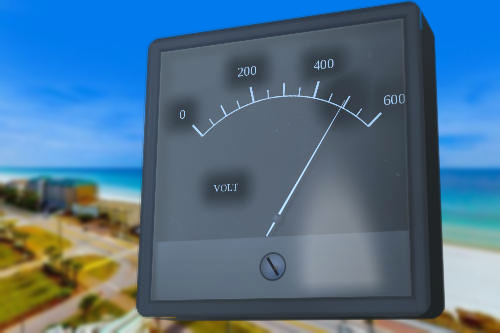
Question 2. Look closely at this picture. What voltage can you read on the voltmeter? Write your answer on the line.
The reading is 500 V
